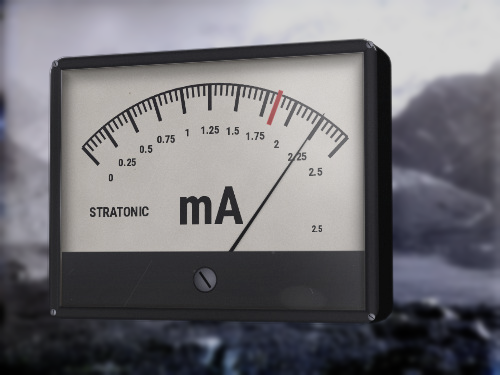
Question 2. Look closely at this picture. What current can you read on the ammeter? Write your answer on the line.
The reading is 2.25 mA
